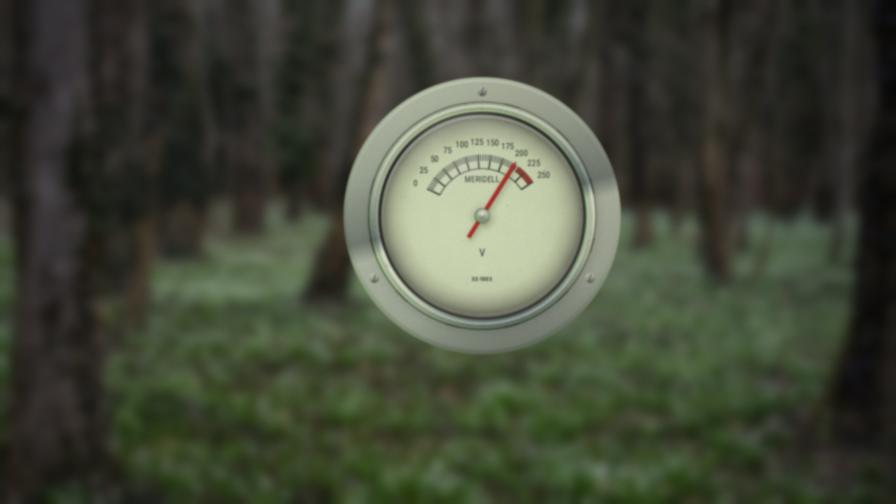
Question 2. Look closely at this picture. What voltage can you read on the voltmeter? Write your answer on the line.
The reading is 200 V
